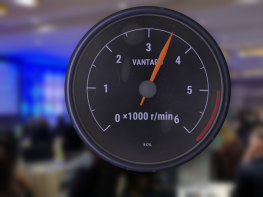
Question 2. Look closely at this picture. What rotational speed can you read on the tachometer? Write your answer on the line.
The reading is 3500 rpm
